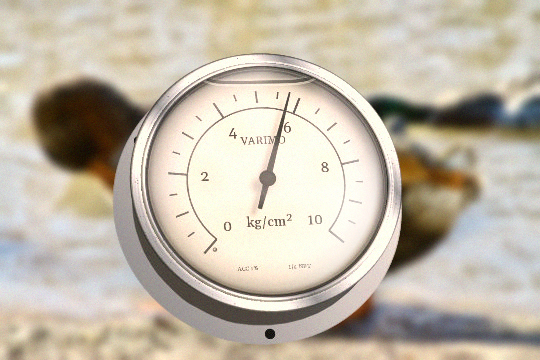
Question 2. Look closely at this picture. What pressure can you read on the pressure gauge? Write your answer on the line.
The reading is 5.75 kg/cm²
